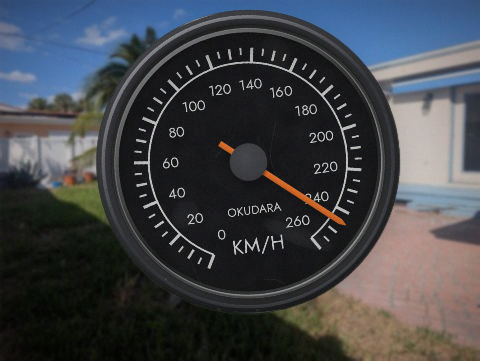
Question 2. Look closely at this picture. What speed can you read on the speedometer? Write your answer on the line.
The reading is 245 km/h
